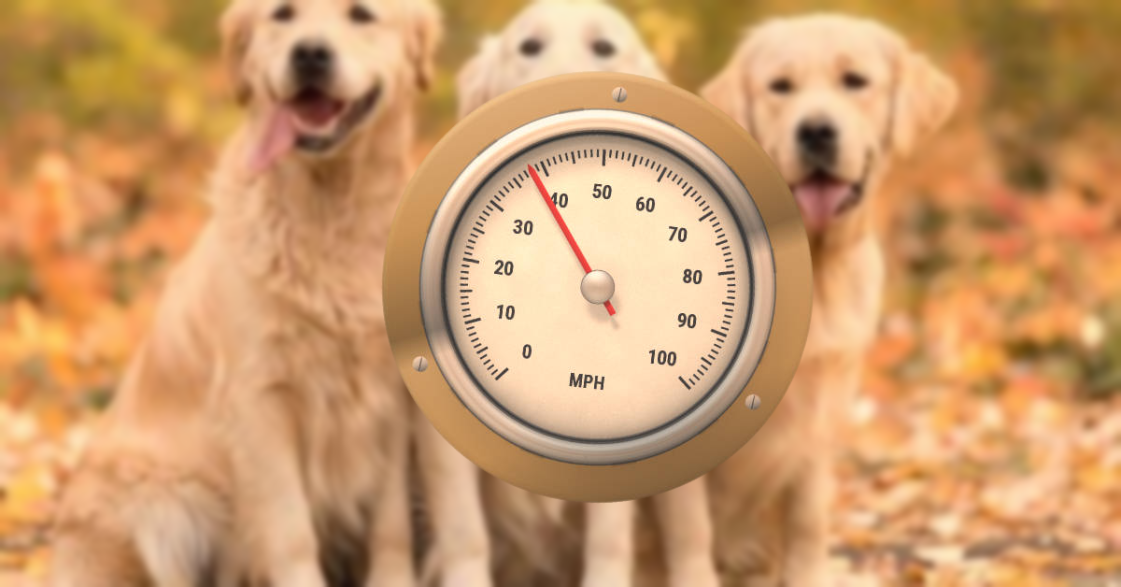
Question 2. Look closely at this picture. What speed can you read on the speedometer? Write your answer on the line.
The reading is 38 mph
